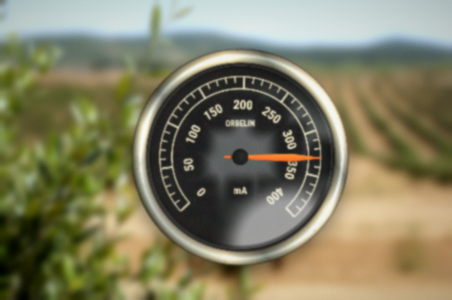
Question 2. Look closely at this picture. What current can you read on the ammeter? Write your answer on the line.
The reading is 330 mA
